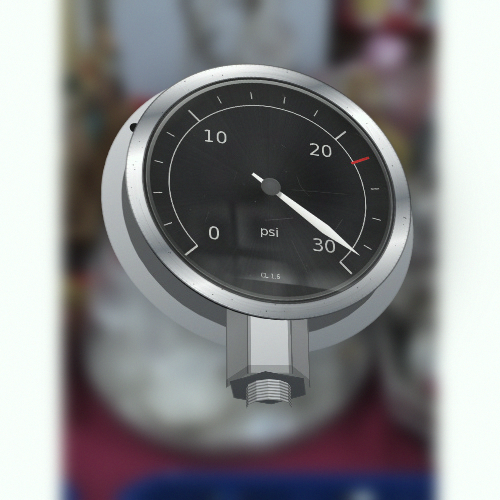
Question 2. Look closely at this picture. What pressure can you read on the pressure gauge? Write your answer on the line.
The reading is 29 psi
